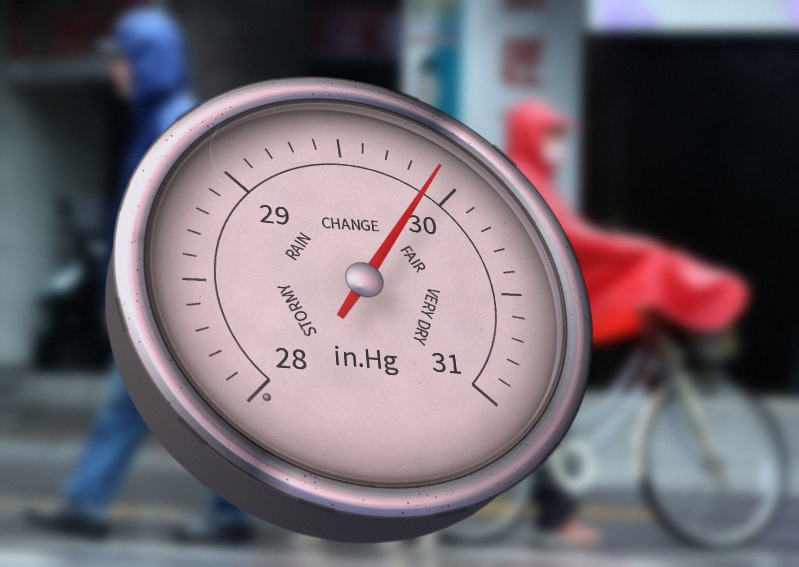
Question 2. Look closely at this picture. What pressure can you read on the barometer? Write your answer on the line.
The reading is 29.9 inHg
